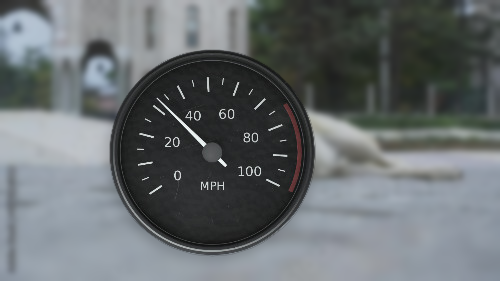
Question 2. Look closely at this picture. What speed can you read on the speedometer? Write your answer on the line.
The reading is 32.5 mph
